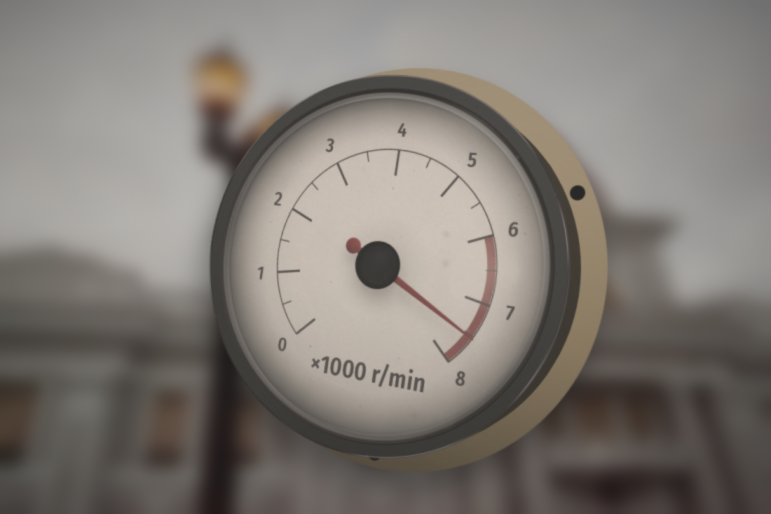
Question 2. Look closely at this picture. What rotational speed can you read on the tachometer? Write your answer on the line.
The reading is 7500 rpm
